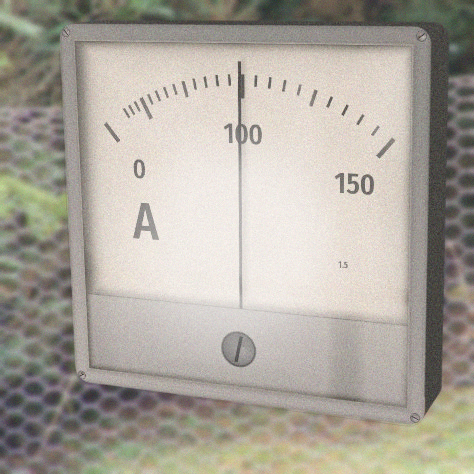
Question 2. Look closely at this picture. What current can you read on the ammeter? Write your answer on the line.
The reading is 100 A
